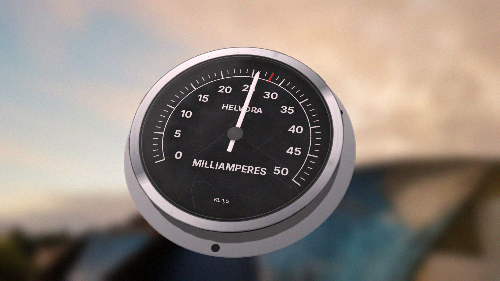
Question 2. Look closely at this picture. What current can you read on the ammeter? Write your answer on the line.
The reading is 26 mA
